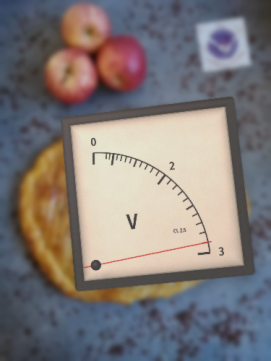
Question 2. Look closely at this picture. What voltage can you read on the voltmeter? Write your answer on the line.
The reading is 2.9 V
